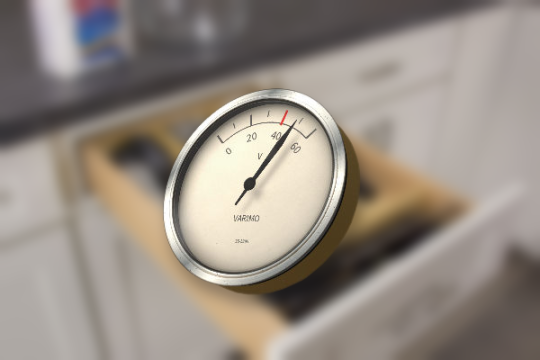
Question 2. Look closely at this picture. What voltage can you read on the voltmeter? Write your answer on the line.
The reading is 50 V
